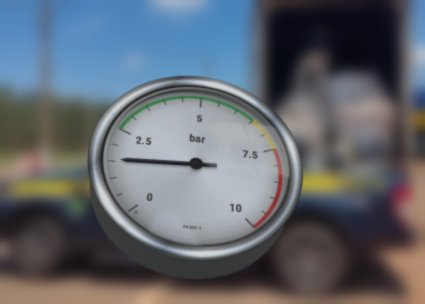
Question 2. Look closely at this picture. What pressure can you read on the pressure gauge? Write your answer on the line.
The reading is 1.5 bar
